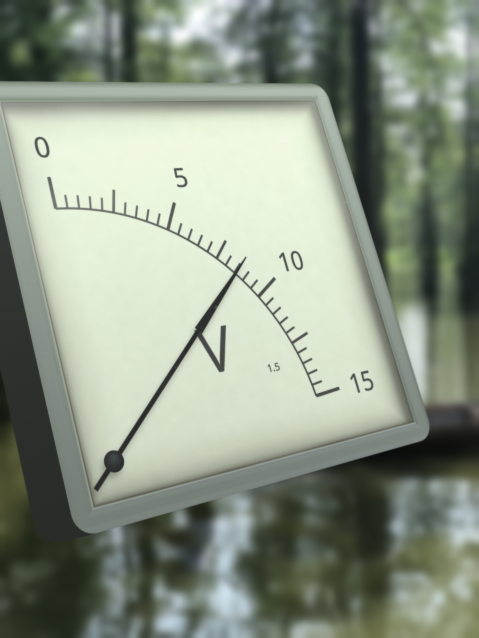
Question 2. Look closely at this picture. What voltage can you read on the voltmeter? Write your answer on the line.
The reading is 8.5 V
